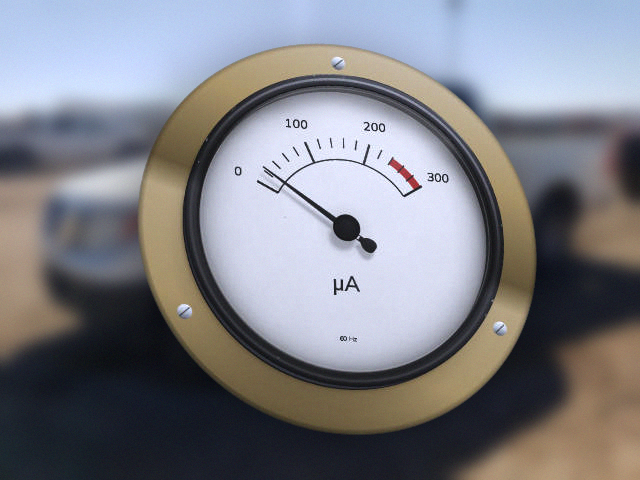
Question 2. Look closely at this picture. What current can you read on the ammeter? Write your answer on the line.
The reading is 20 µA
